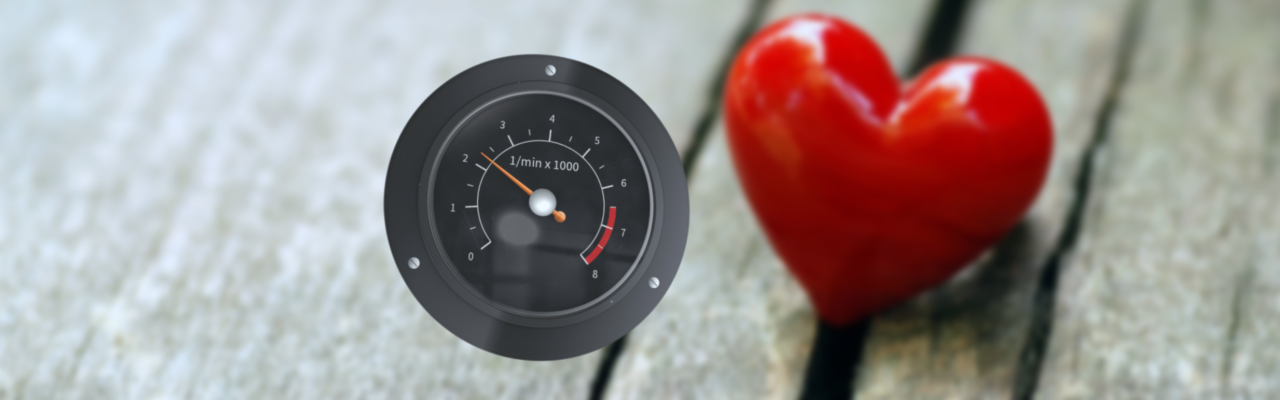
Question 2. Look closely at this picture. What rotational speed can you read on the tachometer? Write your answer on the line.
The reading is 2250 rpm
